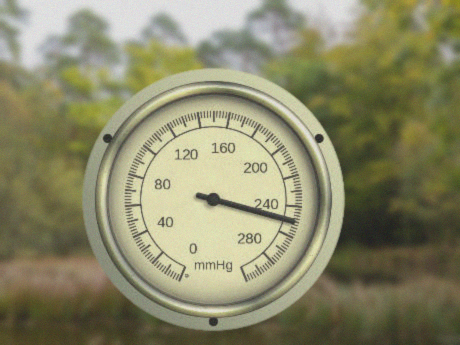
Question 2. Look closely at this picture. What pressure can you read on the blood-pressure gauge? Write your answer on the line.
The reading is 250 mmHg
